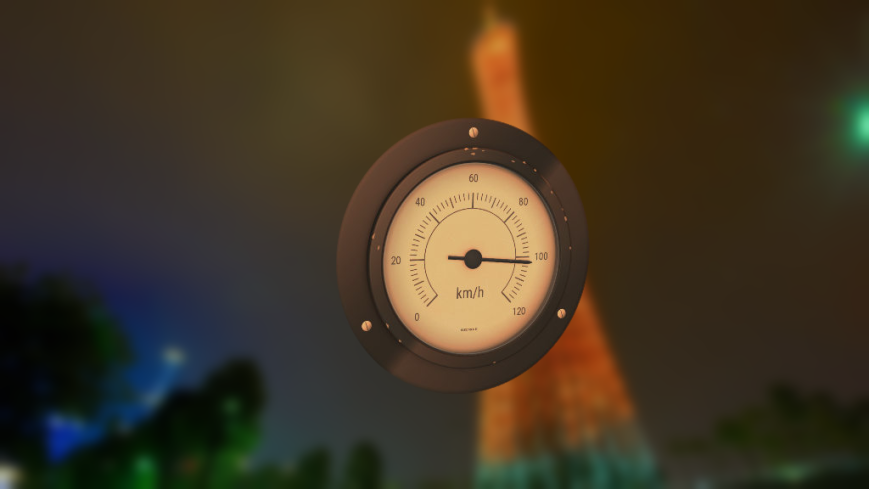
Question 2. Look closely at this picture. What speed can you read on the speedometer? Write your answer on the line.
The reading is 102 km/h
